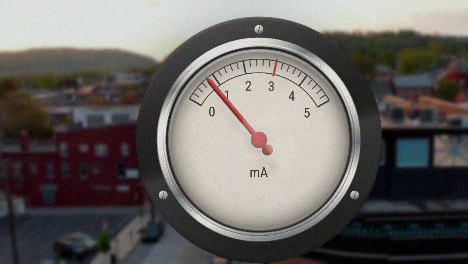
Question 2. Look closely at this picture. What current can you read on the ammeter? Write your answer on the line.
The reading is 0.8 mA
